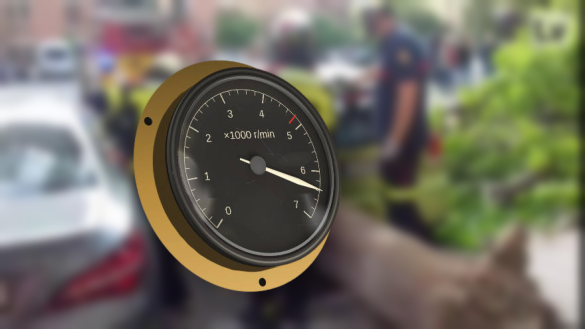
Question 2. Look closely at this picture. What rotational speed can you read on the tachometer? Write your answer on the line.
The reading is 6400 rpm
